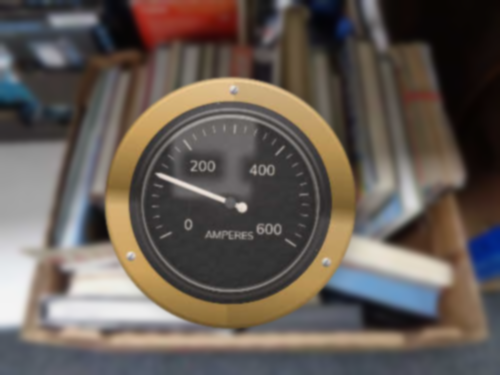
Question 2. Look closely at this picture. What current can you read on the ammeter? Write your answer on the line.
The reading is 120 A
